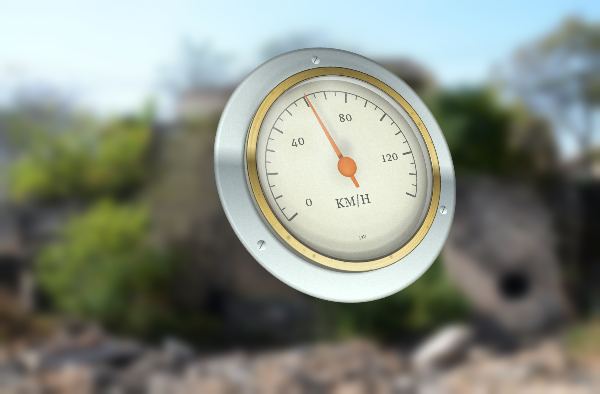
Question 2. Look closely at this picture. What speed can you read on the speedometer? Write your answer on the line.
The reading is 60 km/h
